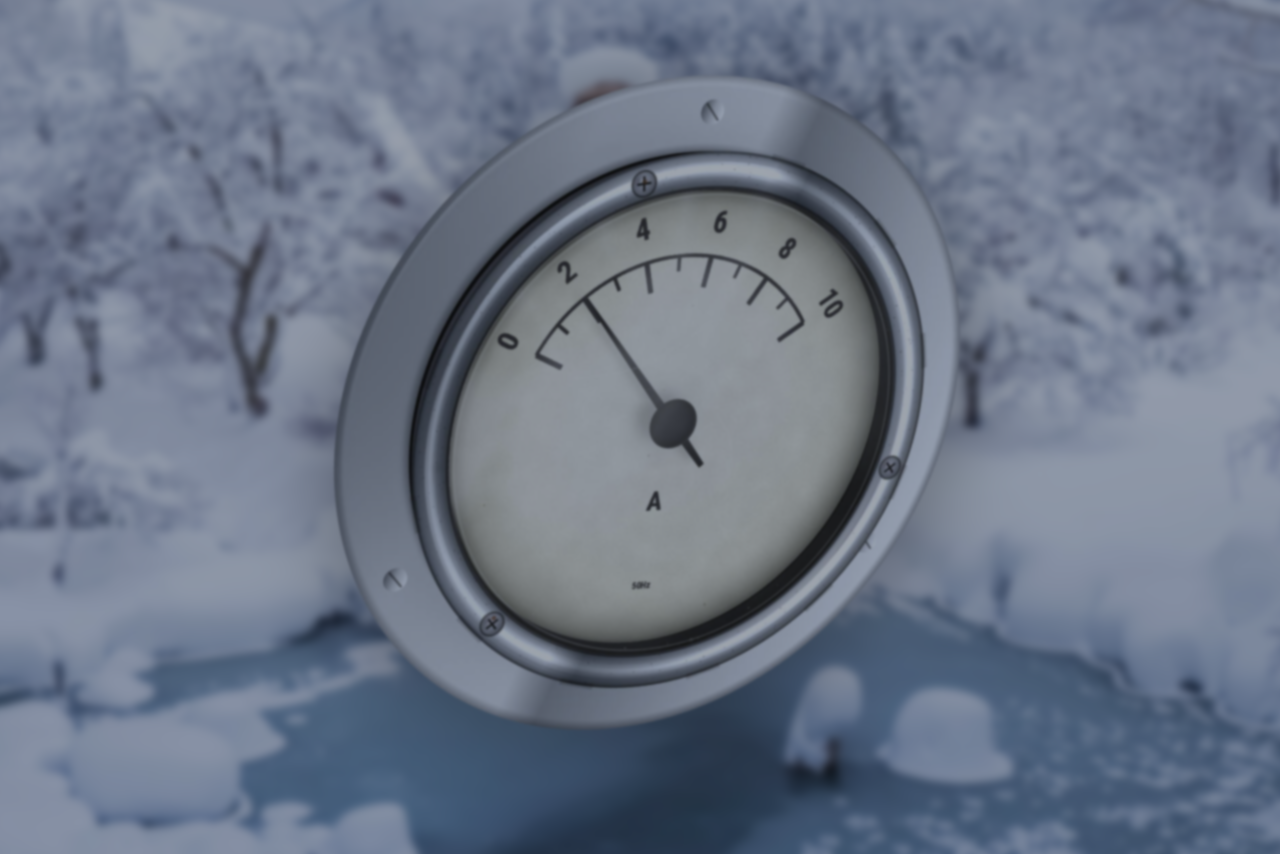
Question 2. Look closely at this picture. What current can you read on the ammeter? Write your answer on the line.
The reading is 2 A
